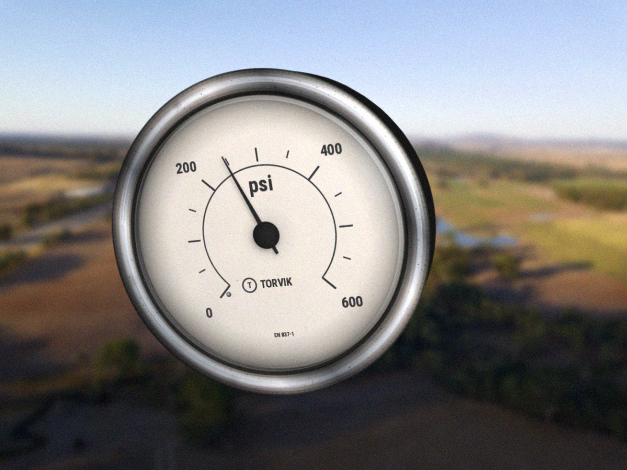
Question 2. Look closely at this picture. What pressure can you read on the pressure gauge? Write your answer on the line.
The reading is 250 psi
